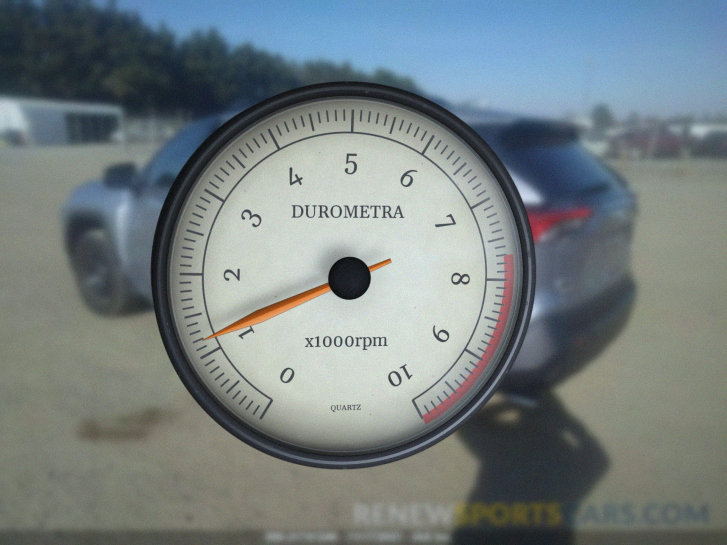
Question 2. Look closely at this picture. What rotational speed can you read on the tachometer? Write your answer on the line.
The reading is 1200 rpm
